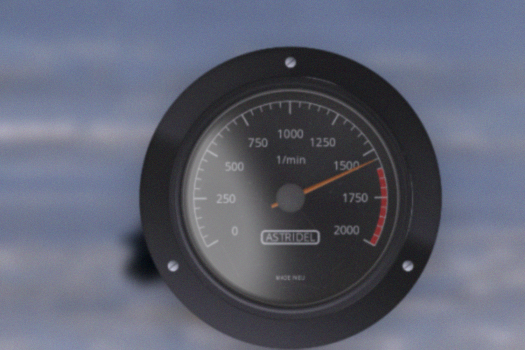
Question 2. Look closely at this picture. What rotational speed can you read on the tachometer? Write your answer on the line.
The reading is 1550 rpm
